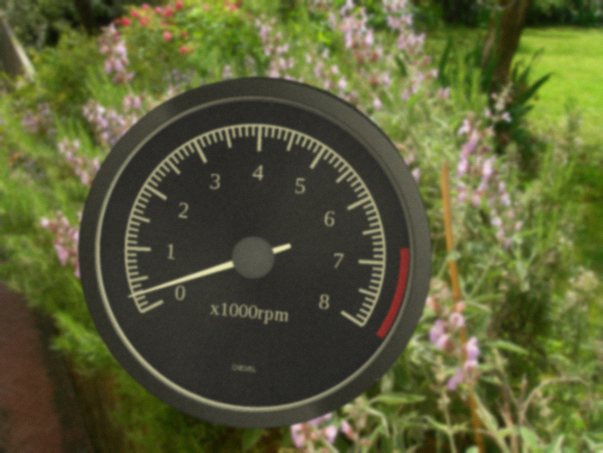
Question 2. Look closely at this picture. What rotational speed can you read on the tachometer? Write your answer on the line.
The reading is 300 rpm
